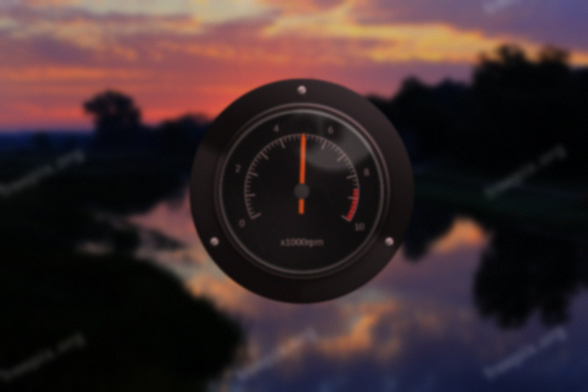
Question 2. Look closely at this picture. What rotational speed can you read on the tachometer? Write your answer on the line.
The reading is 5000 rpm
